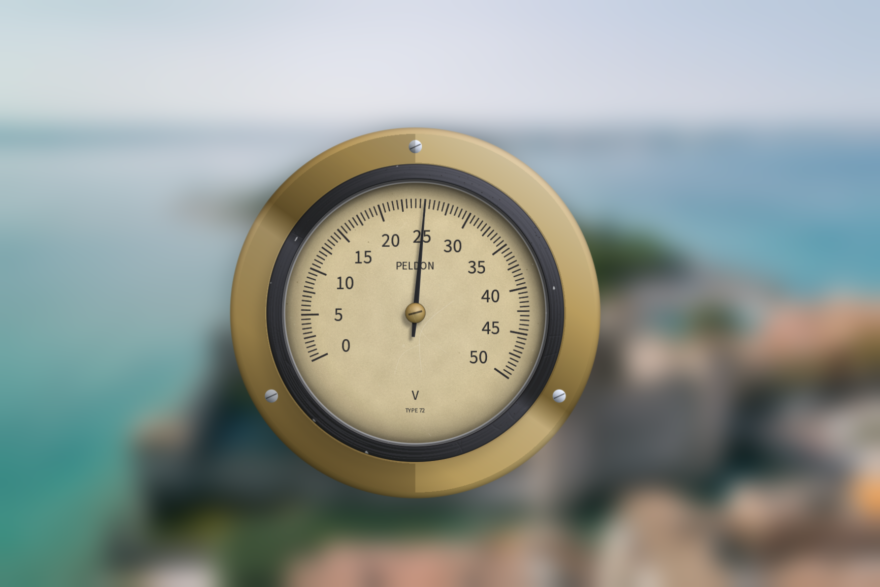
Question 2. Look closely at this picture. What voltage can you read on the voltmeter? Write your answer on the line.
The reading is 25 V
